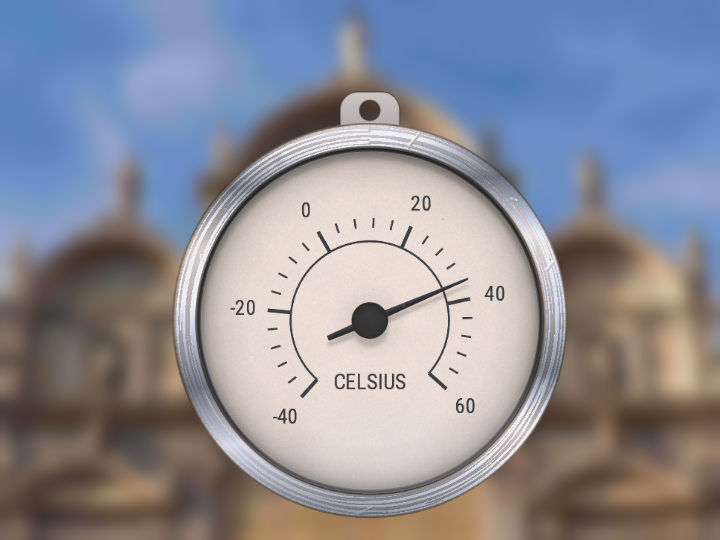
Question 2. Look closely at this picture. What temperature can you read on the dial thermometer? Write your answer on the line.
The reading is 36 °C
